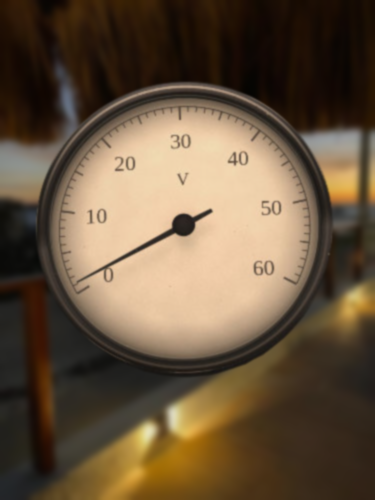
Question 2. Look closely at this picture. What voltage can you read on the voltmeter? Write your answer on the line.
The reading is 1 V
